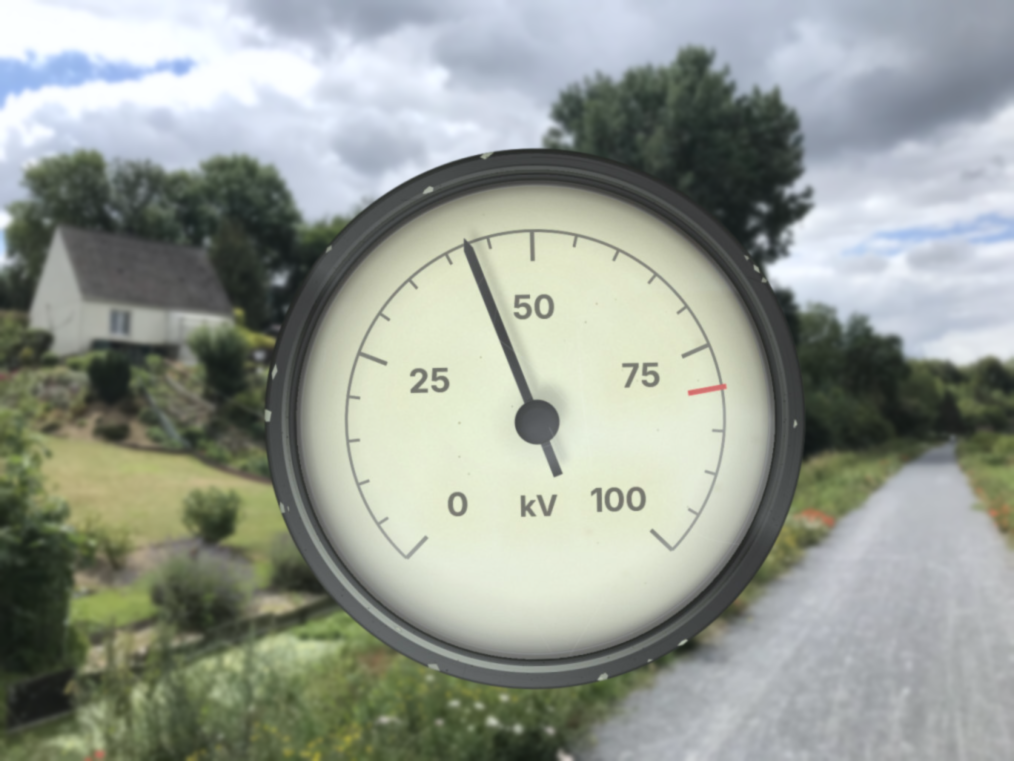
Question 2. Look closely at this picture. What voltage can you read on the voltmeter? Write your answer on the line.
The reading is 42.5 kV
